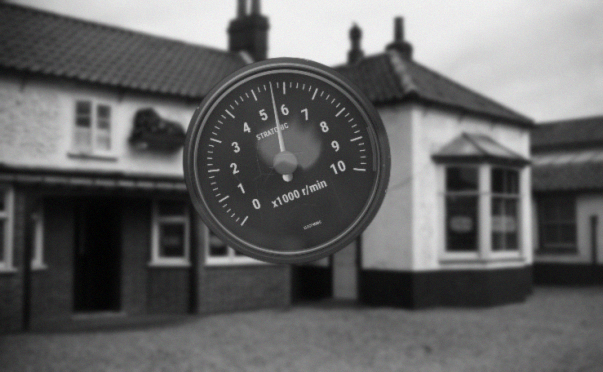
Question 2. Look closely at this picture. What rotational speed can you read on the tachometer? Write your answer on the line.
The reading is 5600 rpm
